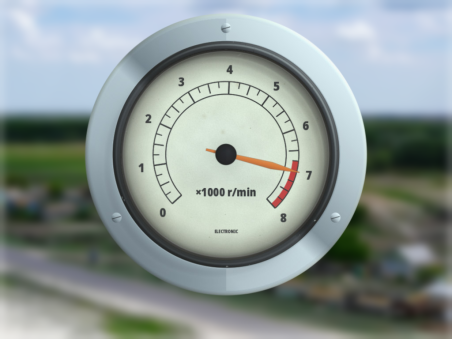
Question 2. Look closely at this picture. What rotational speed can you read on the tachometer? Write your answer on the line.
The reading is 7000 rpm
